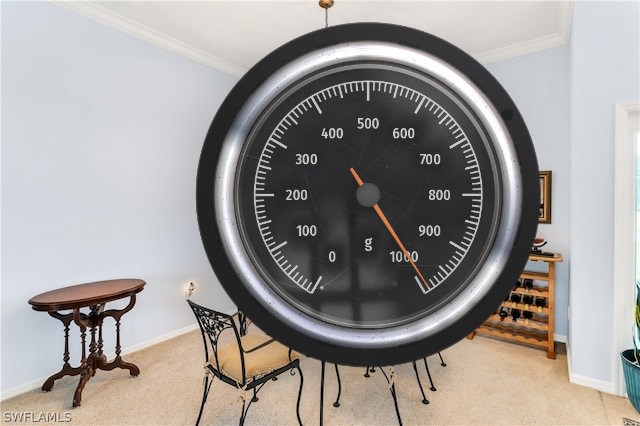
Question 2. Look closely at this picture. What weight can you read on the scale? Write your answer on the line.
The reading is 990 g
